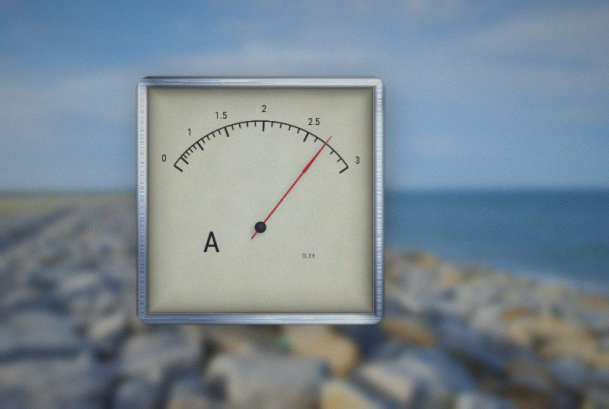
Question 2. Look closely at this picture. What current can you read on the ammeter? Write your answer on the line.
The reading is 2.7 A
